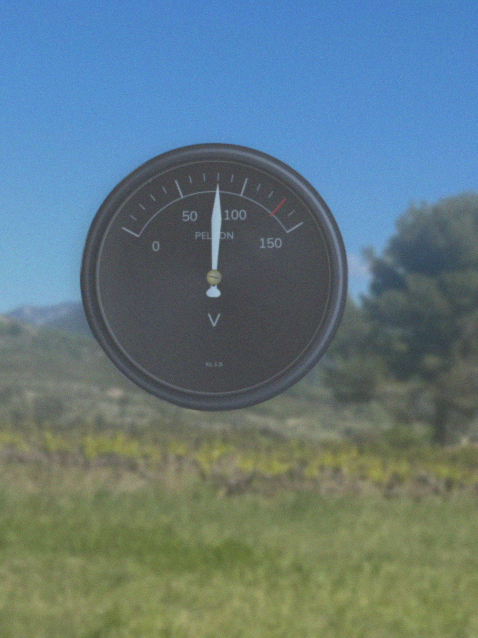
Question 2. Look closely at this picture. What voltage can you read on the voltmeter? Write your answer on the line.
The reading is 80 V
